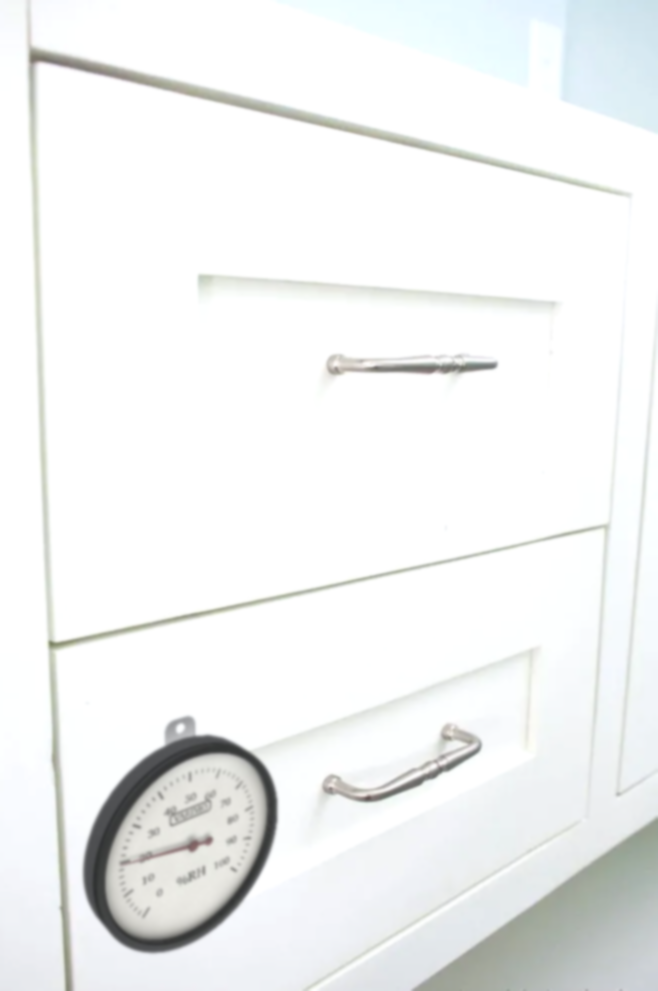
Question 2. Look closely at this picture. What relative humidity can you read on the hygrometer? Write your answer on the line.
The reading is 20 %
